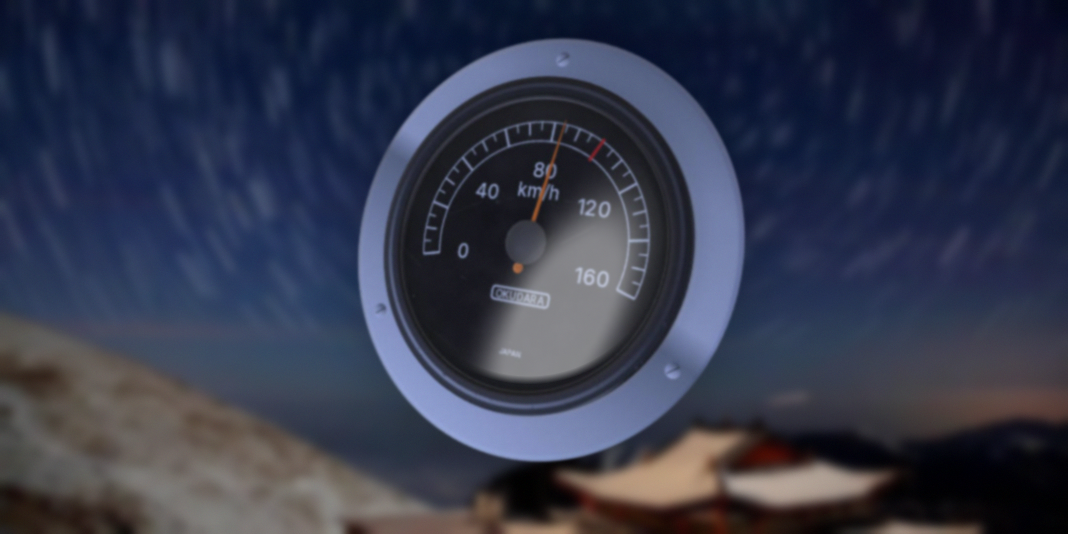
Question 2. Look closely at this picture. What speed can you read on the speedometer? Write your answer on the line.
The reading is 85 km/h
